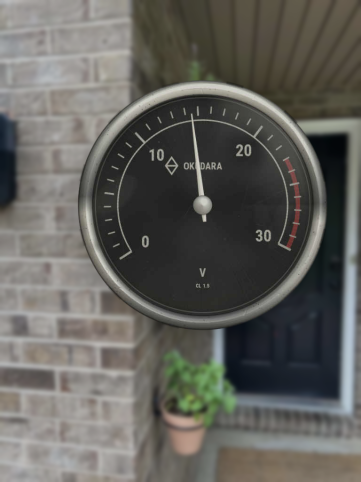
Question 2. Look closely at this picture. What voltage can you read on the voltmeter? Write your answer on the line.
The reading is 14.5 V
